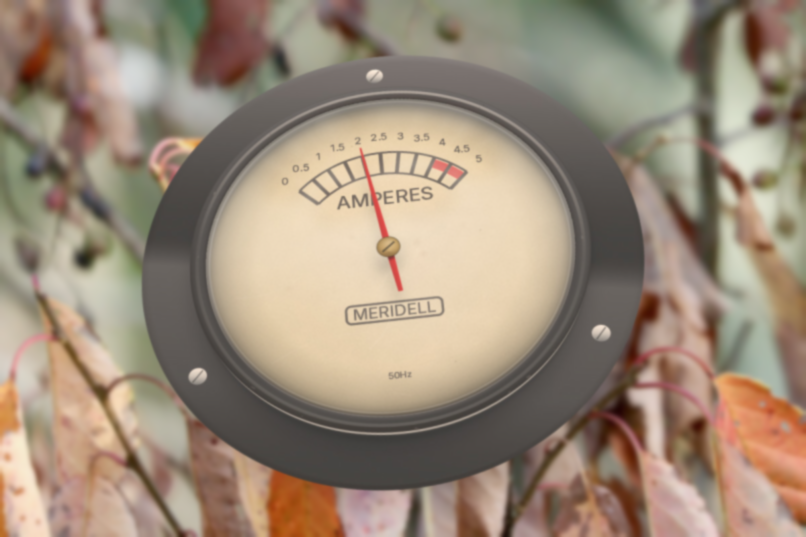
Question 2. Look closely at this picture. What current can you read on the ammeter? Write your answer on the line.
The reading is 2 A
